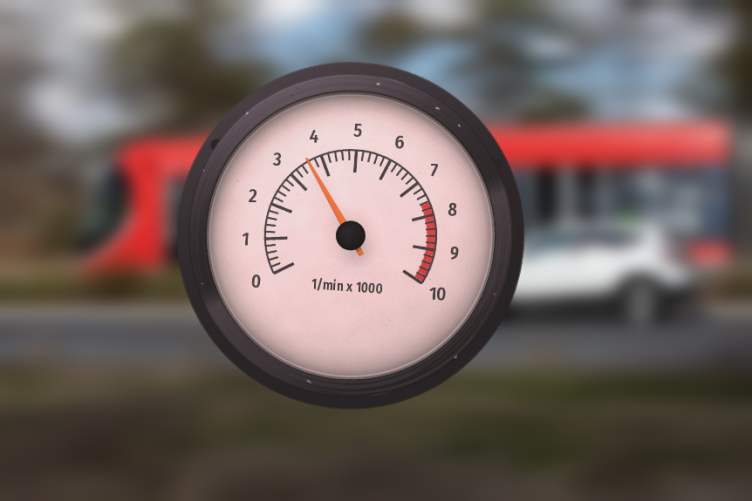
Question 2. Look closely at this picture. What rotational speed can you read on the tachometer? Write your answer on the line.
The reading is 3600 rpm
